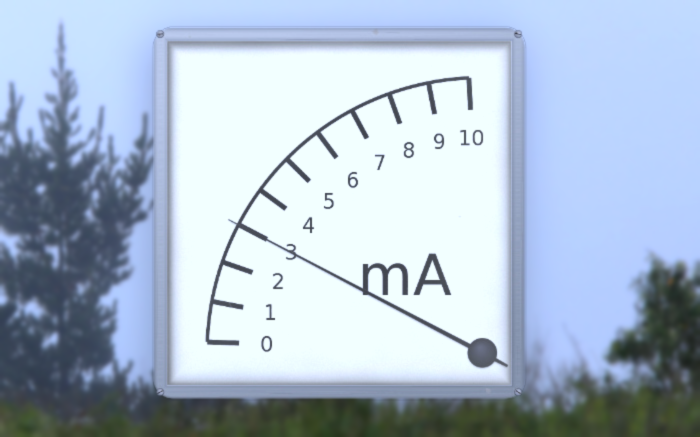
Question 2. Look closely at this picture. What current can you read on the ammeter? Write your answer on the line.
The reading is 3 mA
